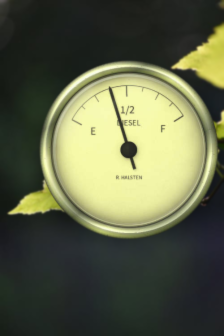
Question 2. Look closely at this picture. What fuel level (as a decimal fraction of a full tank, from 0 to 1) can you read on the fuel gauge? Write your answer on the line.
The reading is 0.375
